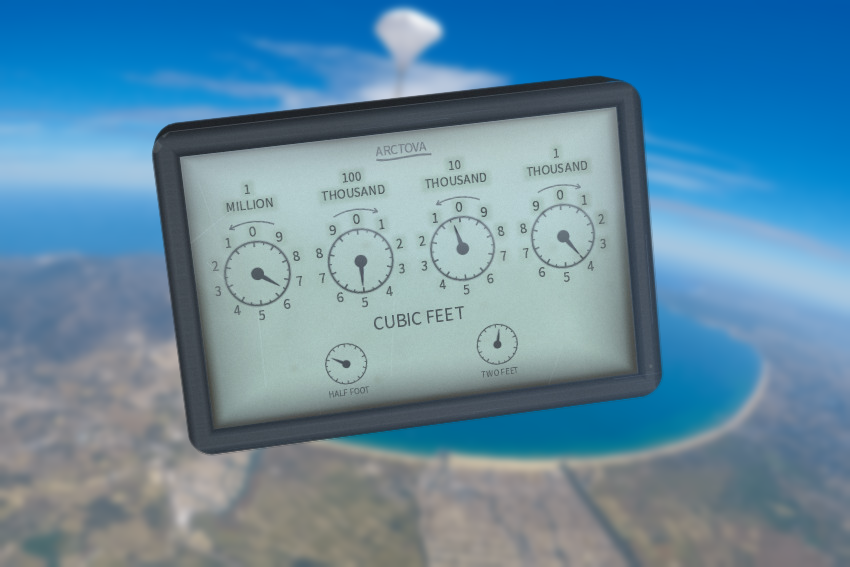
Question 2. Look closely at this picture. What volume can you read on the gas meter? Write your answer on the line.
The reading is 650400 ft³
